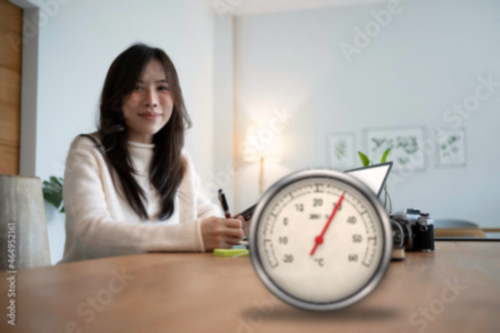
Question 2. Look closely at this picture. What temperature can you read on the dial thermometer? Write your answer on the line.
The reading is 30 °C
